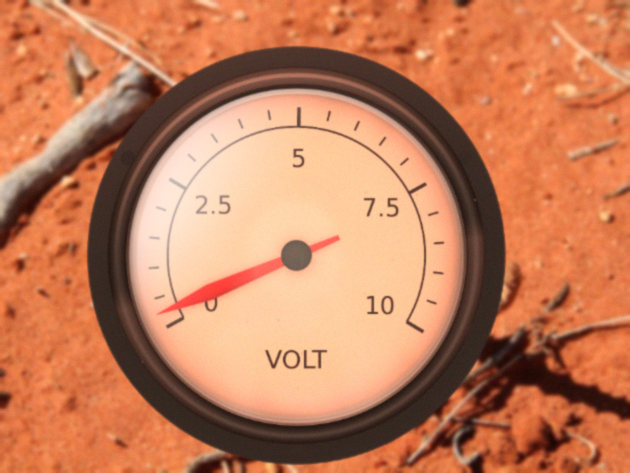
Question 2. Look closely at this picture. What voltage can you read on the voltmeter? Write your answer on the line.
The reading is 0.25 V
